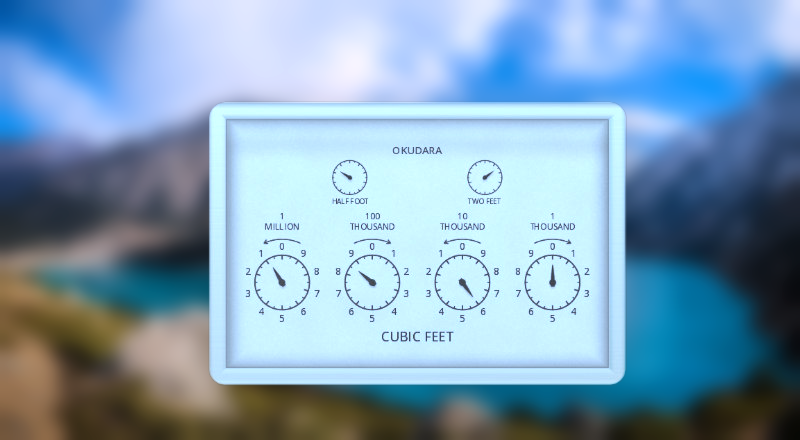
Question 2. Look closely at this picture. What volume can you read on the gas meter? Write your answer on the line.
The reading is 86000 ft³
